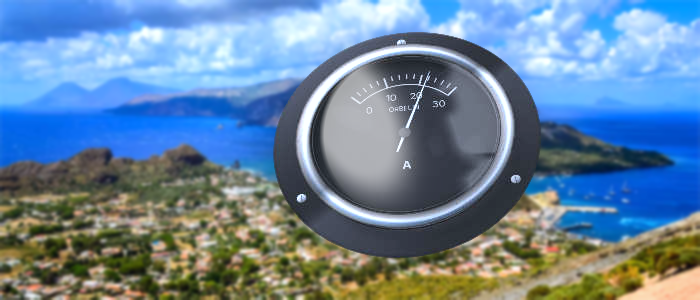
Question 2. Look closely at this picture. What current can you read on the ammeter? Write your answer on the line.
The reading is 22 A
